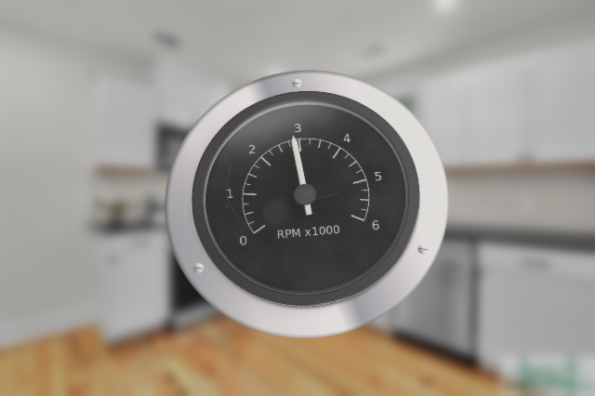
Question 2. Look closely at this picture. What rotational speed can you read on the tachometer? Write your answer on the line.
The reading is 2875 rpm
